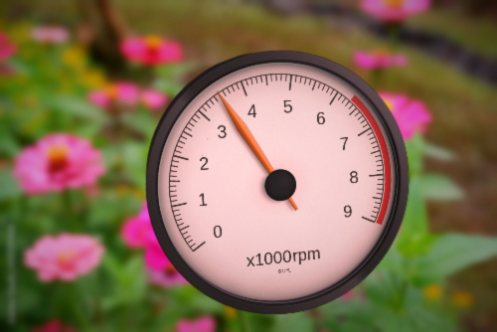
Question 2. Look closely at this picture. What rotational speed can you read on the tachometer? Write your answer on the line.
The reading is 3500 rpm
